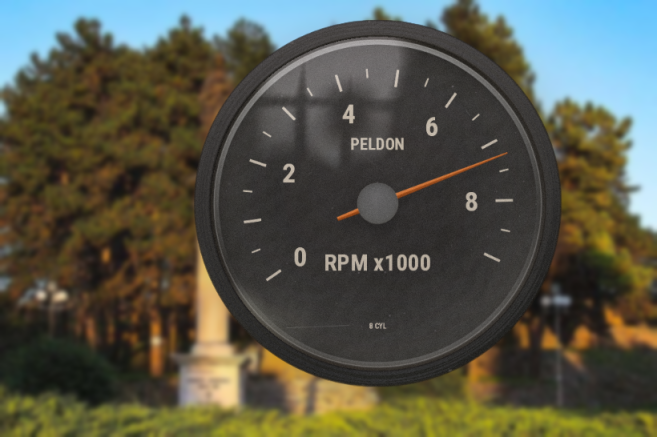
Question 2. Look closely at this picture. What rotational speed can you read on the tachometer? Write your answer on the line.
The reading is 7250 rpm
